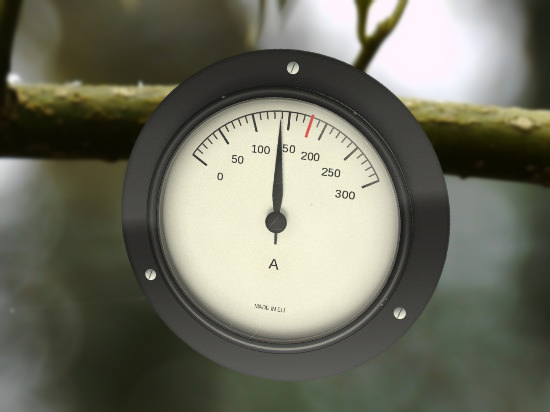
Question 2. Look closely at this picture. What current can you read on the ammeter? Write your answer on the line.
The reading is 140 A
